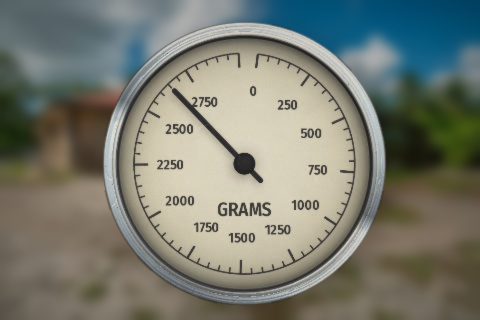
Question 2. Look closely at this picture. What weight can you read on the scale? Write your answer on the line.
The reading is 2650 g
